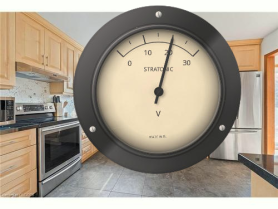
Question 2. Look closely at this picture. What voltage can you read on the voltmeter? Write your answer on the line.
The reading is 20 V
